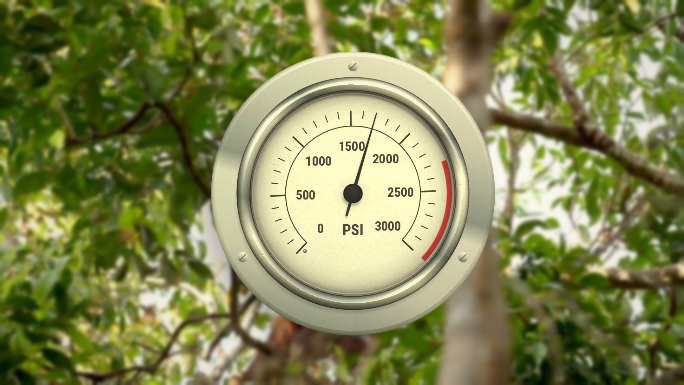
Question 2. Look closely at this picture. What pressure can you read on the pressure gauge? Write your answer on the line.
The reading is 1700 psi
